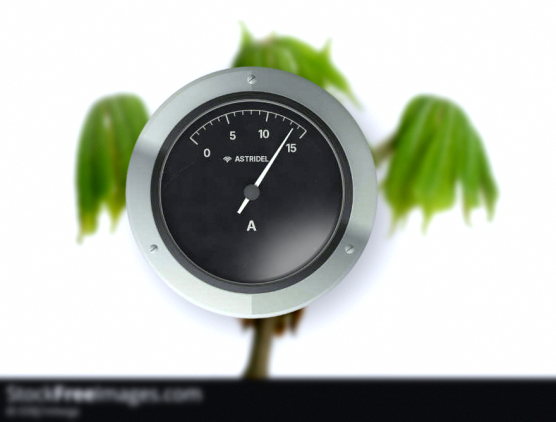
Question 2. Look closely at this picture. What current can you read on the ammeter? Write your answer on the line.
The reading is 13.5 A
